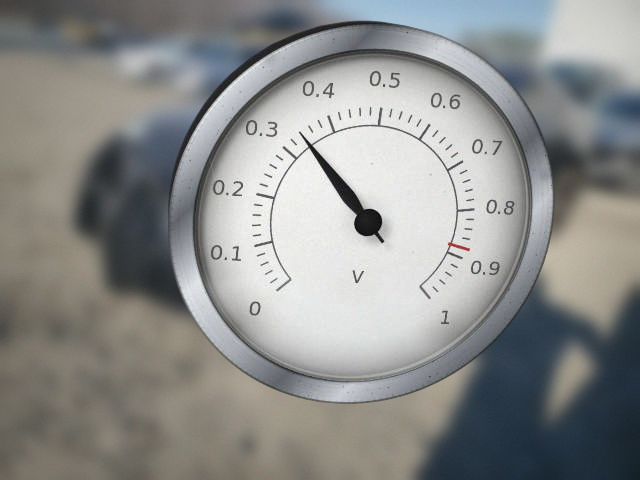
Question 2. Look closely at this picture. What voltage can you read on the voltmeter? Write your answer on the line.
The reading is 0.34 V
